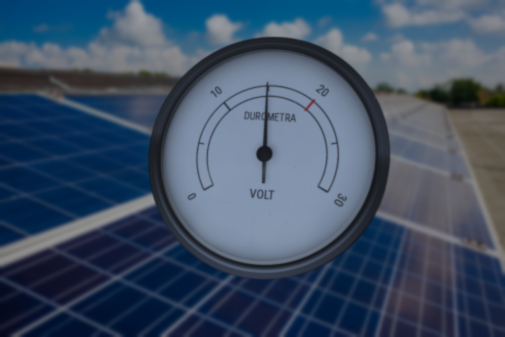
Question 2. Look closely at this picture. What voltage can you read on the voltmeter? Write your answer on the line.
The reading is 15 V
